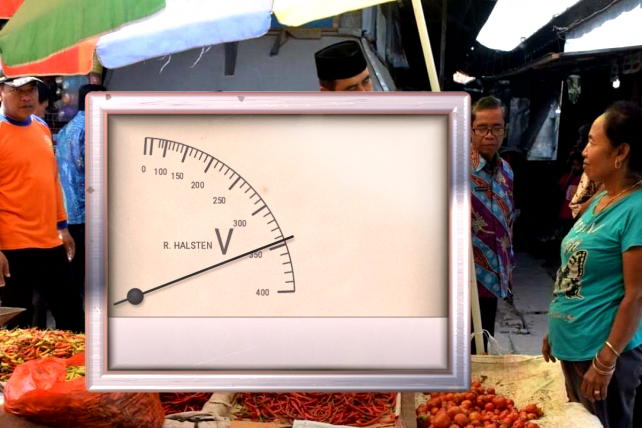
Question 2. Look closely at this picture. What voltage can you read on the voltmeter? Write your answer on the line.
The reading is 345 V
